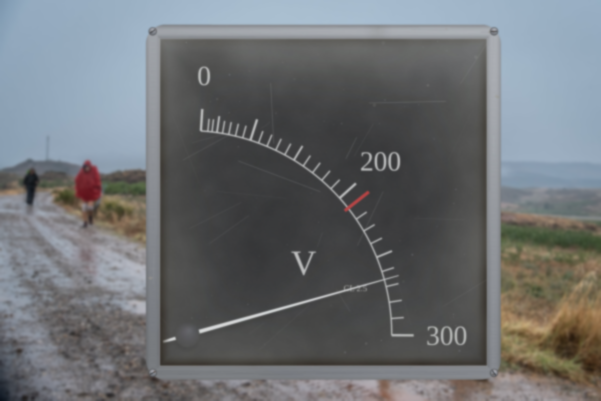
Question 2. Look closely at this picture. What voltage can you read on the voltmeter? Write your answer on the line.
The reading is 265 V
